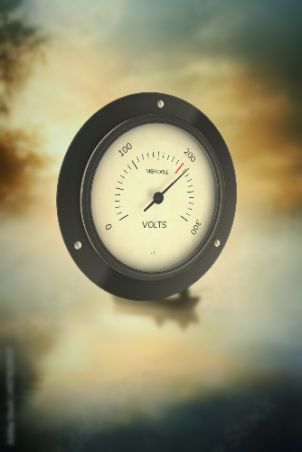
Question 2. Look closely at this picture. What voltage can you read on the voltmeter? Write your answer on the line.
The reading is 210 V
